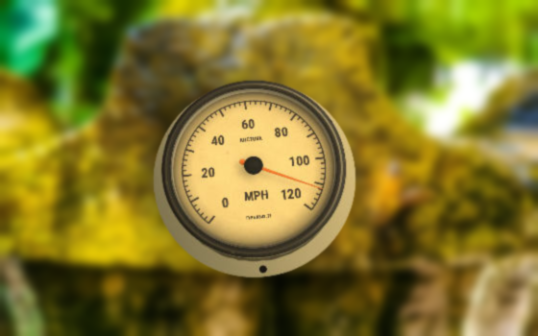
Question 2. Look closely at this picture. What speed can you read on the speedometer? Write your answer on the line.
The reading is 112 mph
